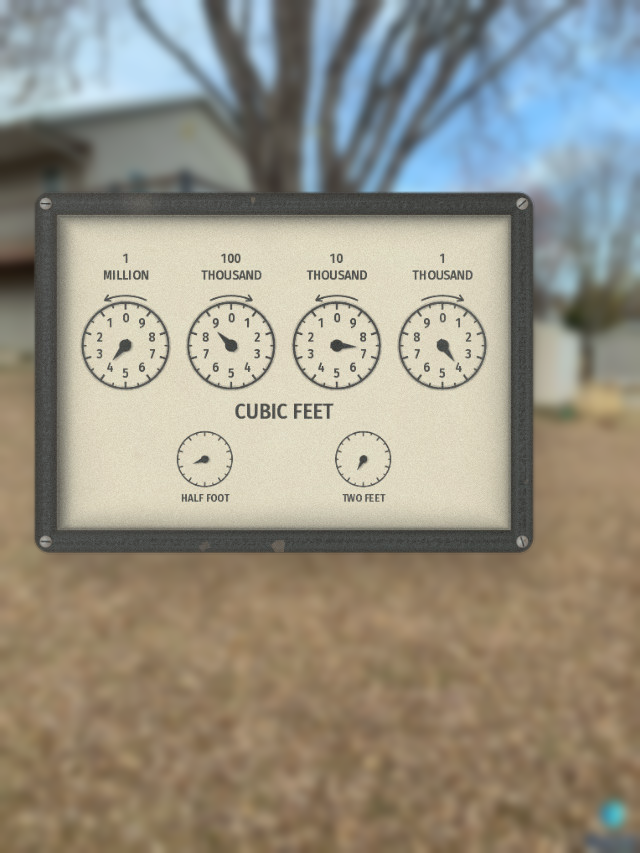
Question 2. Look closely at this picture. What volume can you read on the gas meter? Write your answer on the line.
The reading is 387400 ft³
